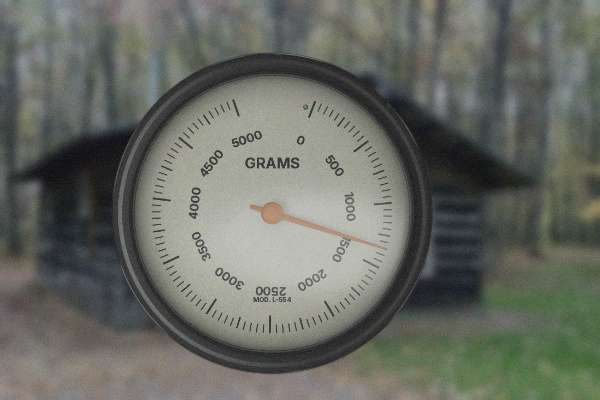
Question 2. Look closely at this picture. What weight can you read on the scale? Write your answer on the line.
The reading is 1350 g
